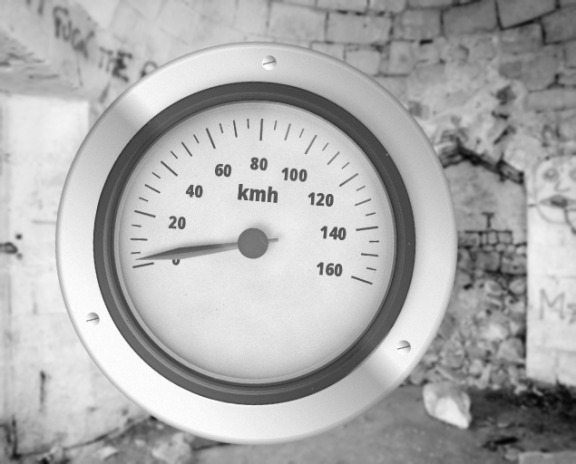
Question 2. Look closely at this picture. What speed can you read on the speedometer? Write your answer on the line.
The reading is 2.5 km/h
